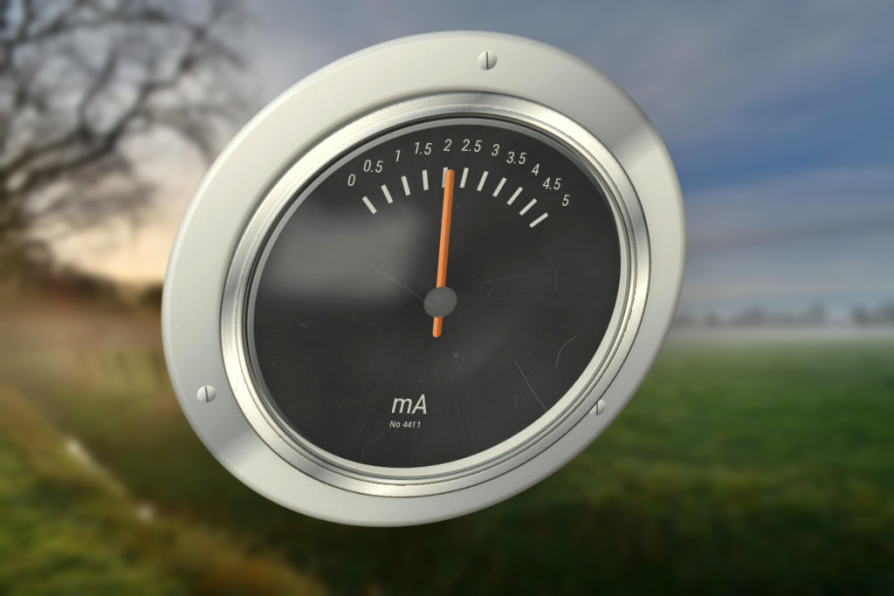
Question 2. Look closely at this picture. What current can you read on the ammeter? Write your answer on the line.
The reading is 2 mA
